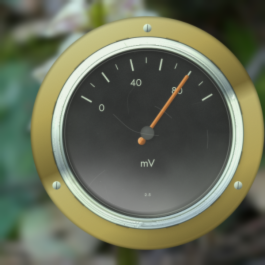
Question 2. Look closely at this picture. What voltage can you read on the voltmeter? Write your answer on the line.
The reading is 80 mV
